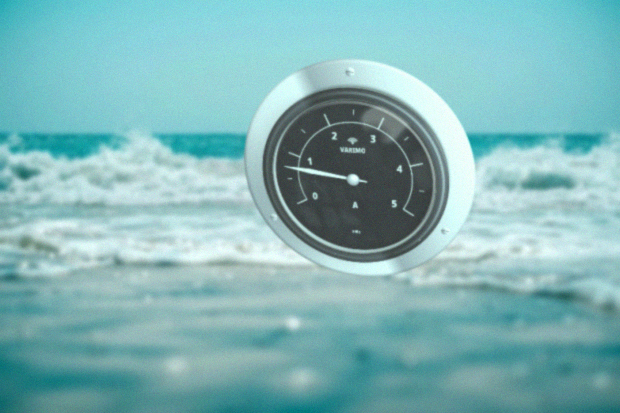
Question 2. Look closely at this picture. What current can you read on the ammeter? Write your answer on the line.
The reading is 0.75 A
